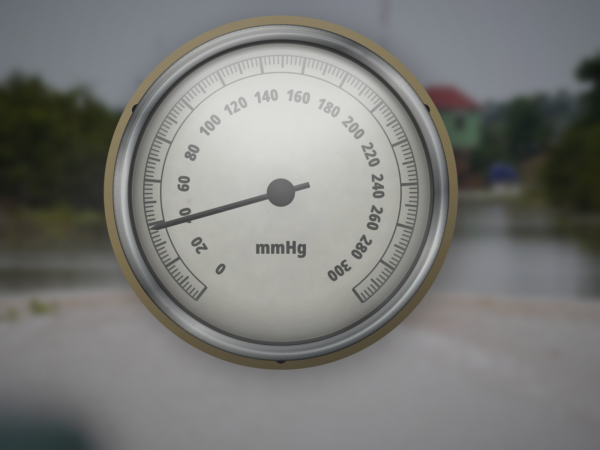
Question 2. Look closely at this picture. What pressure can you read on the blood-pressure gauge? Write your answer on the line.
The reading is 38 mmHg
